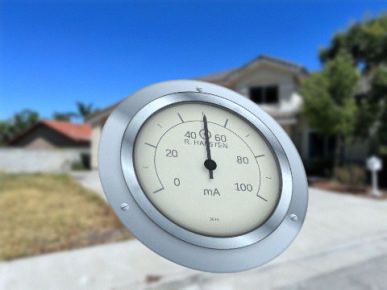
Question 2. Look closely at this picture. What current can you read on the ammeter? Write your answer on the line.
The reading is 50 mA
